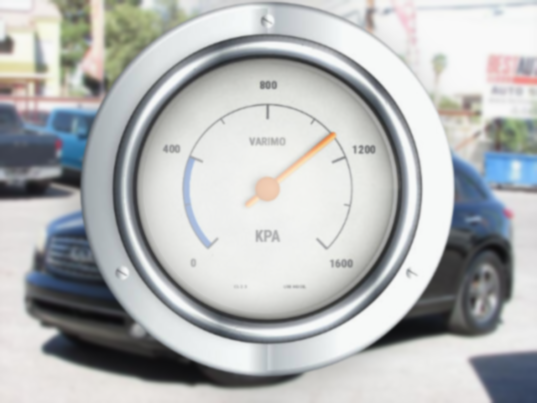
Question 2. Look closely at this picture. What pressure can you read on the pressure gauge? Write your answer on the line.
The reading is 1100 kPa
